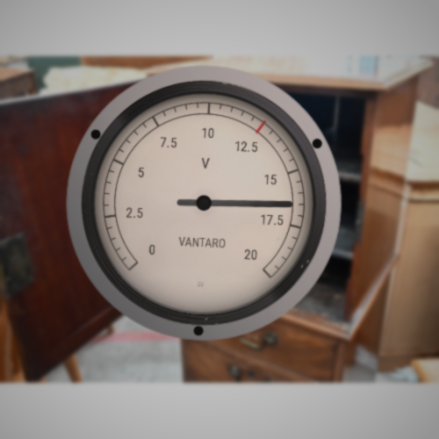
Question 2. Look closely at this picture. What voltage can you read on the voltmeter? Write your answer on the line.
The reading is 16.5 V
